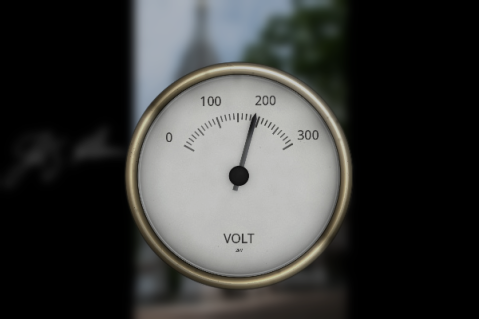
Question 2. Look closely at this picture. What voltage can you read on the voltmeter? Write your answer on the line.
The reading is 190 V
